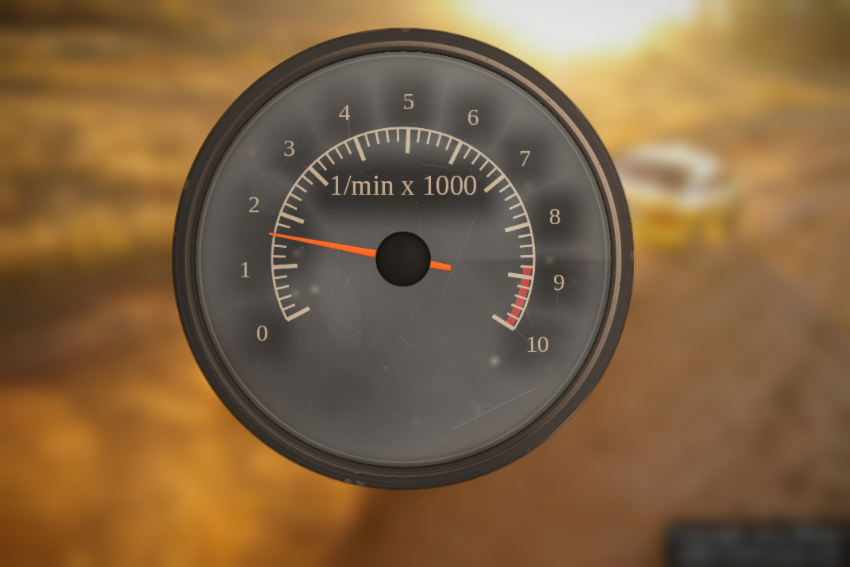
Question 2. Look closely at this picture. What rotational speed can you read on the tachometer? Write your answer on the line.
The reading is 1600 rpm
